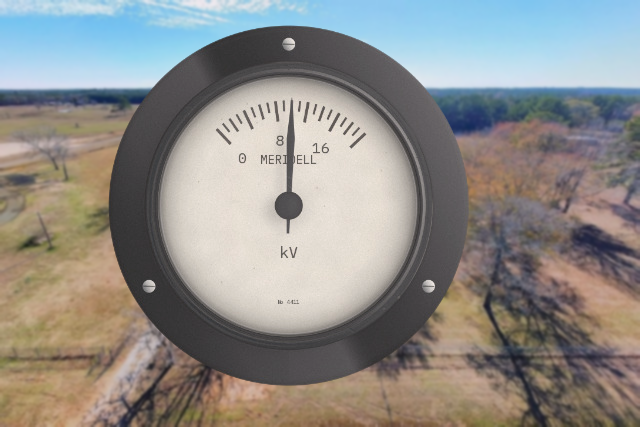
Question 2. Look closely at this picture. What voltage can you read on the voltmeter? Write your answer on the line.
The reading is 10 kV
